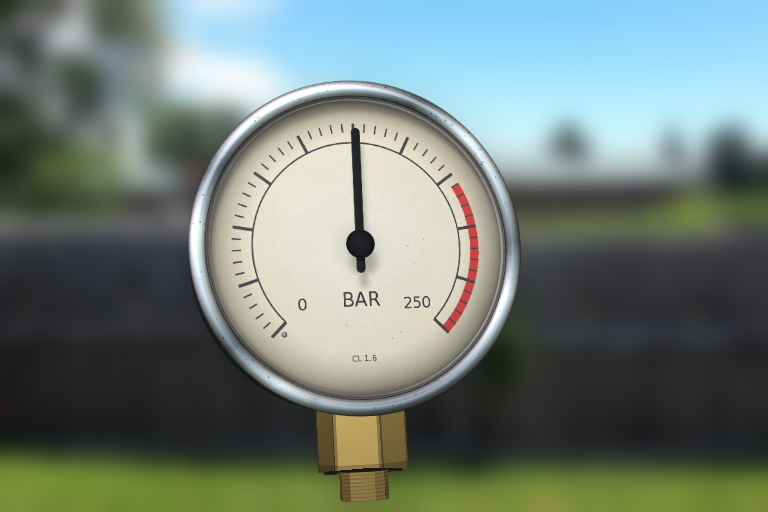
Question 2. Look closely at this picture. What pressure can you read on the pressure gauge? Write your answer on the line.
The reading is 125 bar
